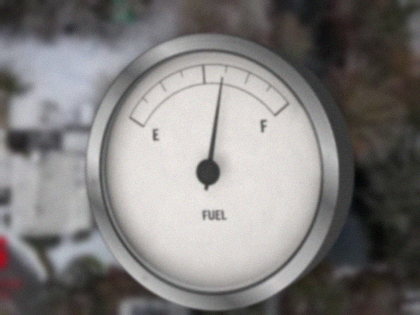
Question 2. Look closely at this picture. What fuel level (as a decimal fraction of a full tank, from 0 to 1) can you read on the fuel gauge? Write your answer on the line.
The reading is 0.625
